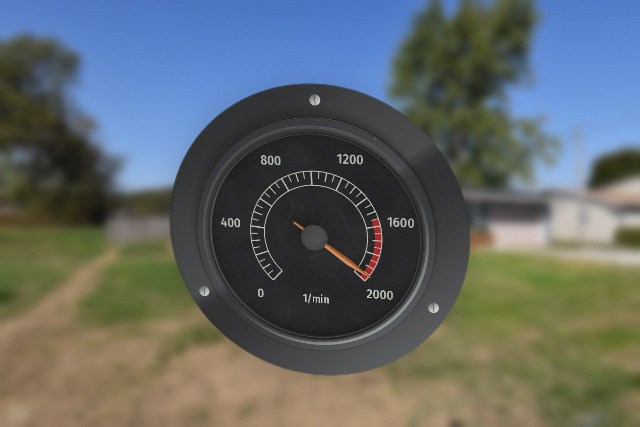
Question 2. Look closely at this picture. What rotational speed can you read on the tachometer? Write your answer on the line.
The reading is 1950 rpm
